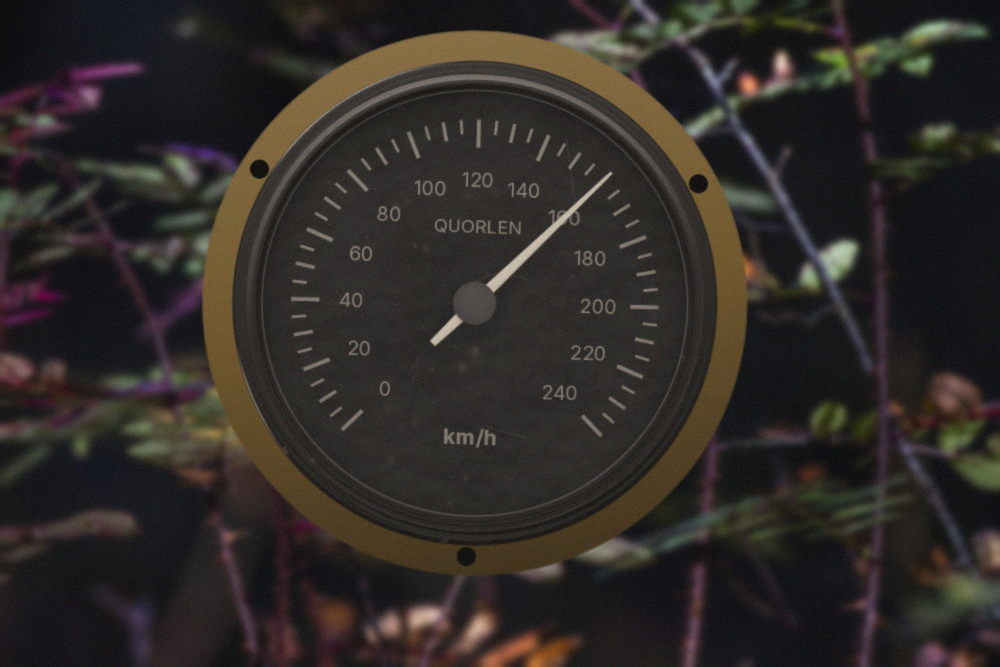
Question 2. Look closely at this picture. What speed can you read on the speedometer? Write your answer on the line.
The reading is 160 km/h
